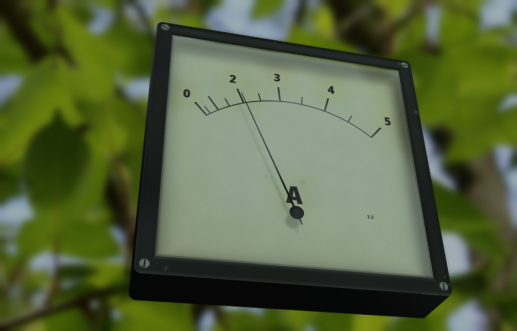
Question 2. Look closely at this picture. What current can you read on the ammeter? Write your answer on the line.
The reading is 2 A
